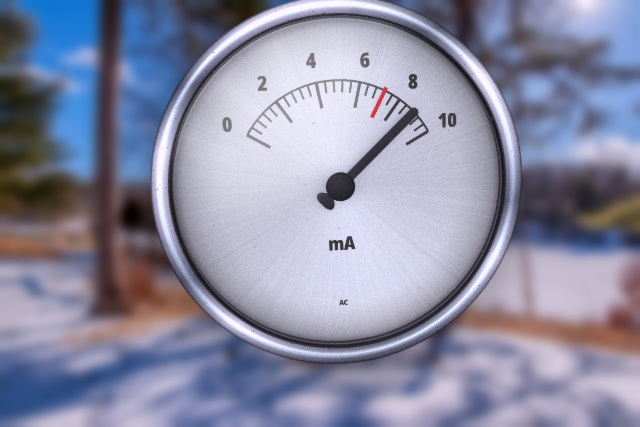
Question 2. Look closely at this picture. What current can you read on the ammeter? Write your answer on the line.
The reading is 8.8 mA
